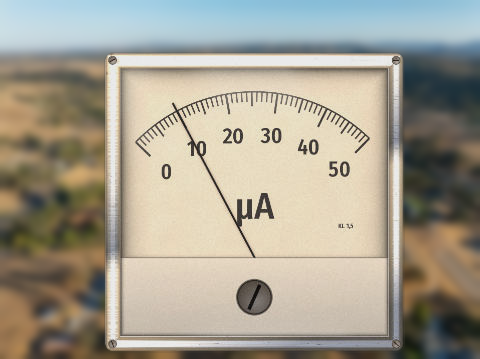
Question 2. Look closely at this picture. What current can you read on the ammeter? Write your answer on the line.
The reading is 10 µA
